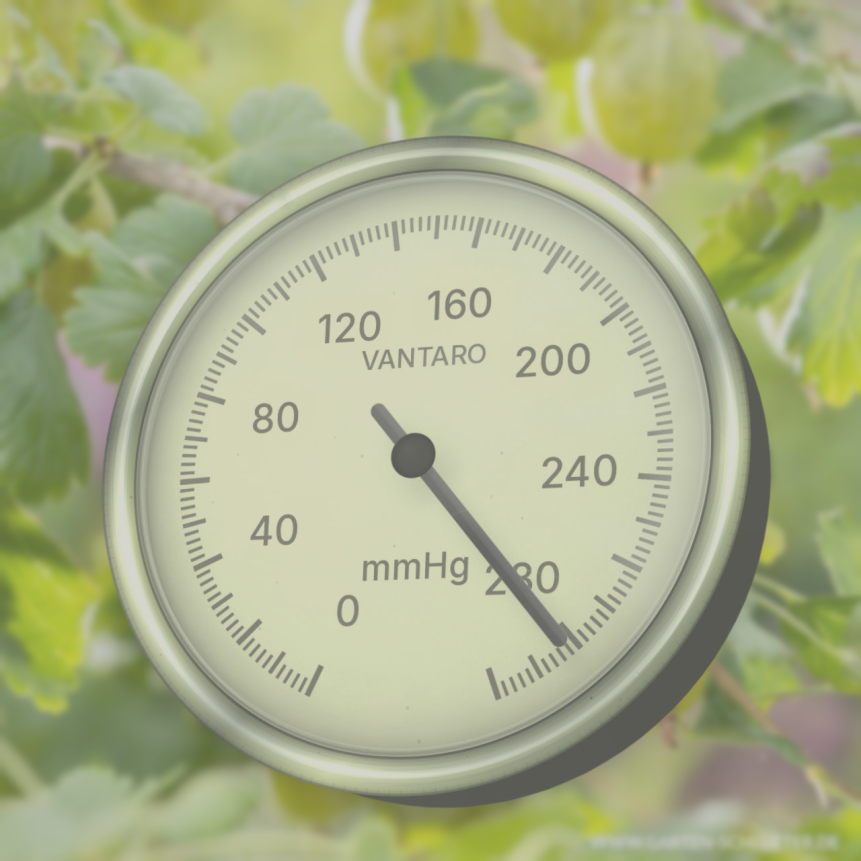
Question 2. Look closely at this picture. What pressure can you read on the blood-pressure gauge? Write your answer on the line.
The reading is 282 mmHg
